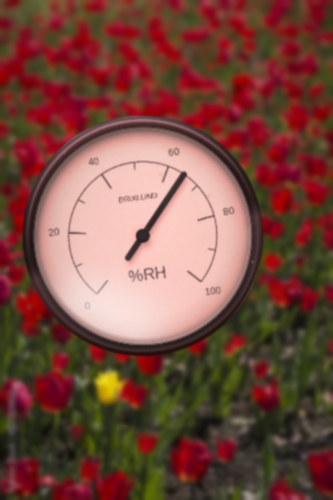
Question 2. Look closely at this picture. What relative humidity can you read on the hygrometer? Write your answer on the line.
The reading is 65 %
